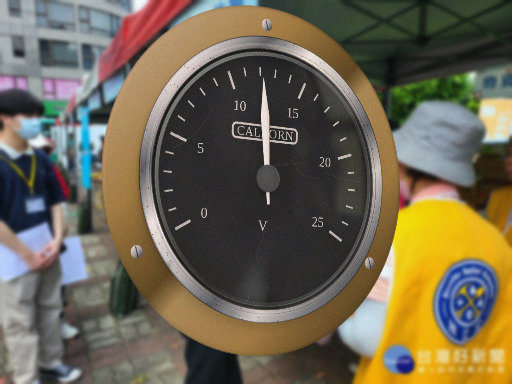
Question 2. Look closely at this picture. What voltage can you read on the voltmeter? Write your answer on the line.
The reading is 12 V
